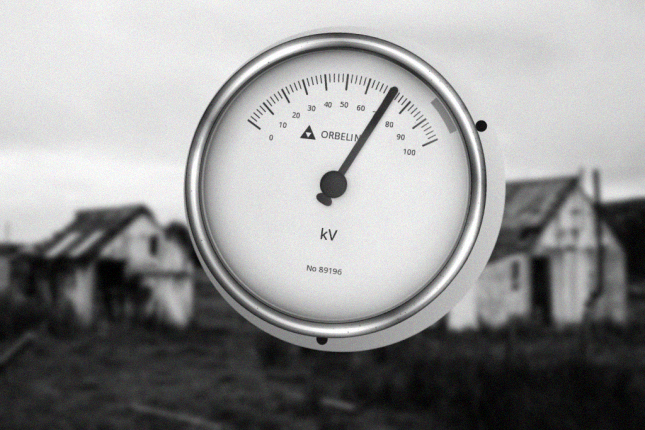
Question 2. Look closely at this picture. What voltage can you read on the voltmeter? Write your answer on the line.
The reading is 72 kV
